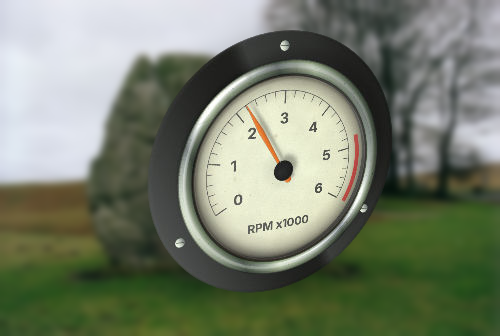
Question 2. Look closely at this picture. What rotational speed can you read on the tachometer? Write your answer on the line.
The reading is 2200 rpm
